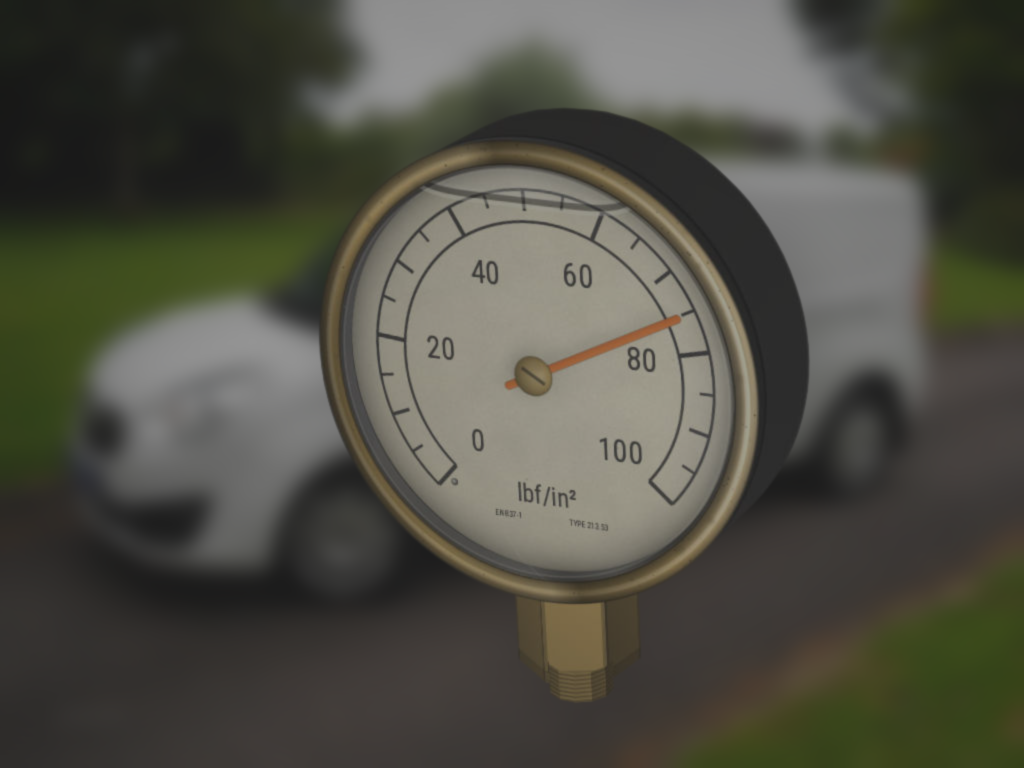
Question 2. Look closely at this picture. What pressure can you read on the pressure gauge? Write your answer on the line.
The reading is 75 psi
